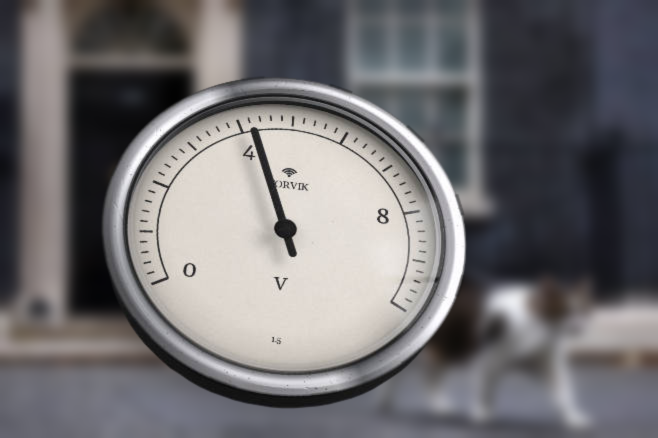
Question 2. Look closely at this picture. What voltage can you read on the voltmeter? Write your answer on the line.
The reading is 4.2 V
